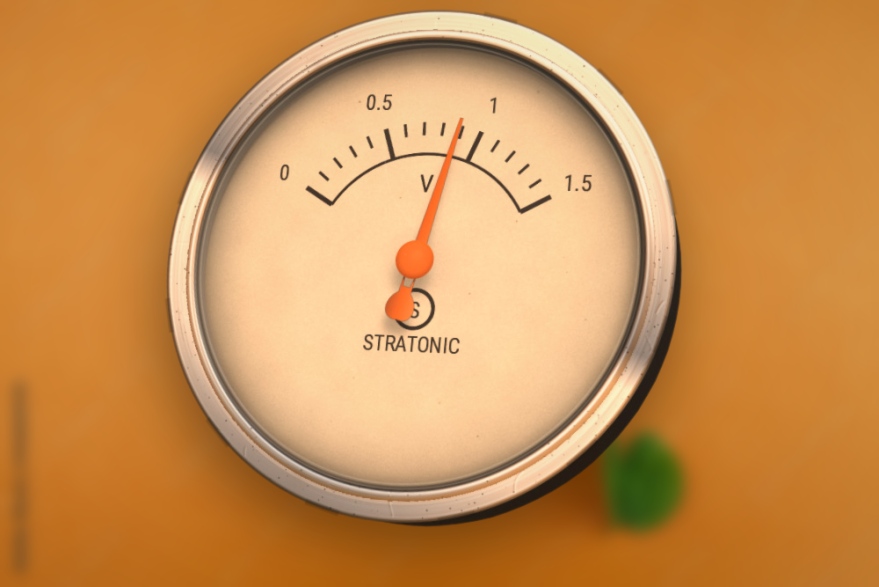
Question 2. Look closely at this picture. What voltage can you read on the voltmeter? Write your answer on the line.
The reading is 0.9 V
